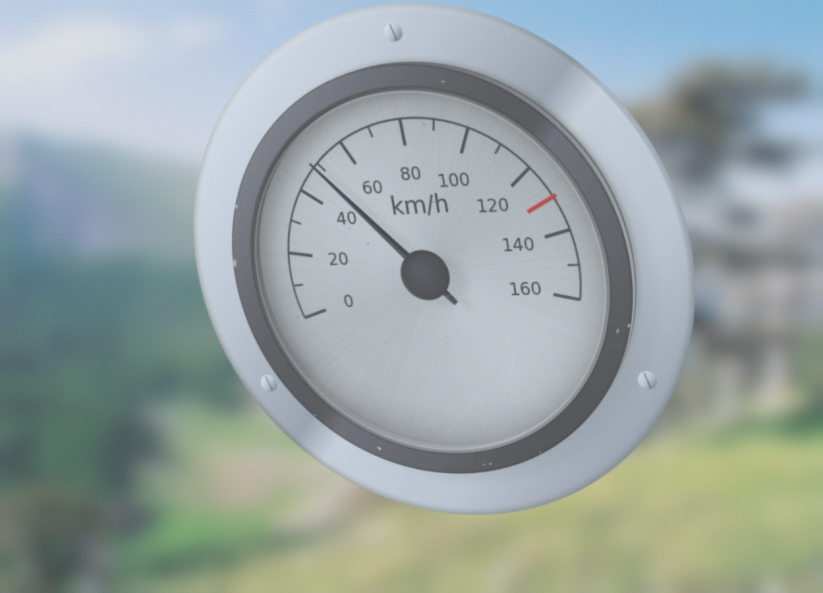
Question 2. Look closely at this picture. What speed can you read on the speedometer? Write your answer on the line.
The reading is 50 km/h
